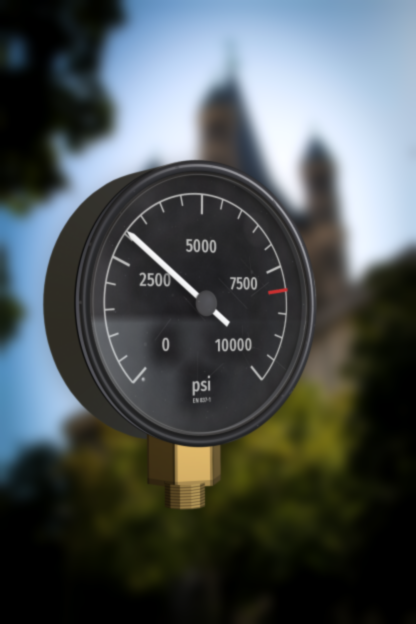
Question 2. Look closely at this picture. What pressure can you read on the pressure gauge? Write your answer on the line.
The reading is 3000 psi
